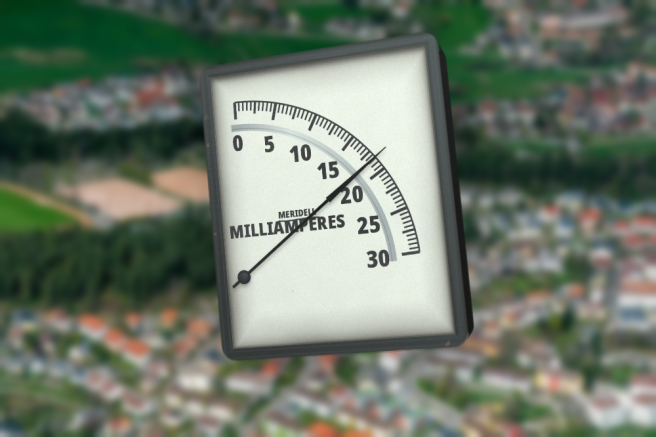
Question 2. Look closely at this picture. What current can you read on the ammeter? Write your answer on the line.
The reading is 18.5 mA
